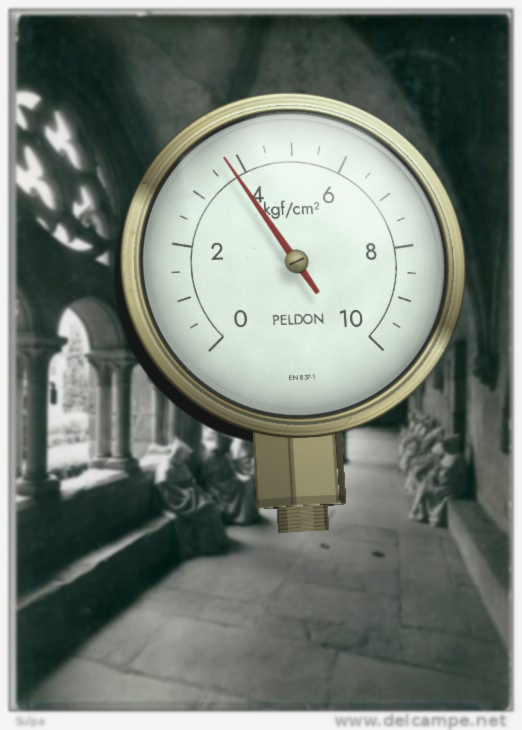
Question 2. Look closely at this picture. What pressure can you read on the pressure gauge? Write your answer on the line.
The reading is 3.75 kg/cm²
